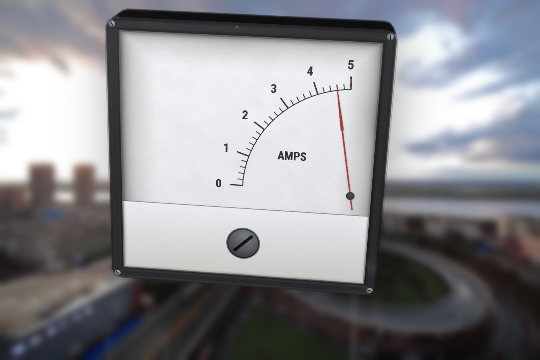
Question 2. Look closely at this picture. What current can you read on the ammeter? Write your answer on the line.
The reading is 4.6 A
